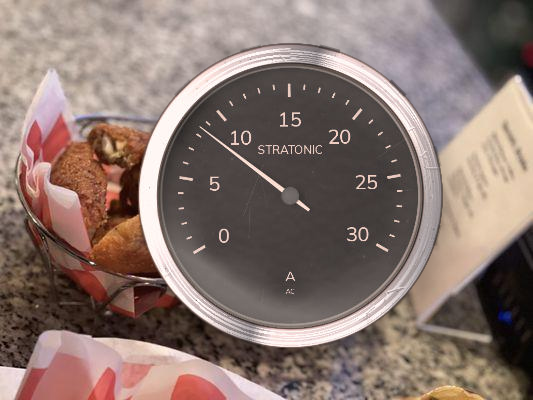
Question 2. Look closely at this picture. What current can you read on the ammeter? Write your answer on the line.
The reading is 8.5 A
